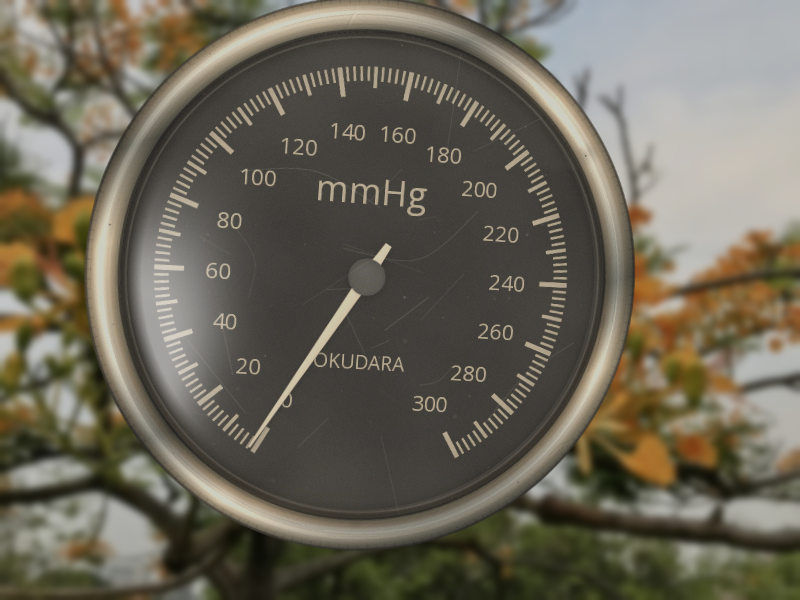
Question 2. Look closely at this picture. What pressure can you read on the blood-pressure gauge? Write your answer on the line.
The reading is 2 mmHg
